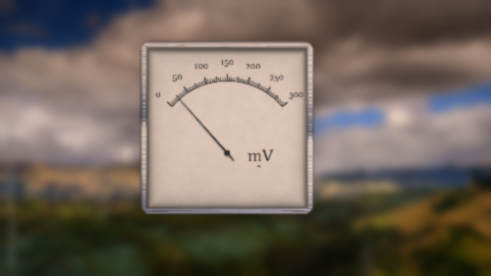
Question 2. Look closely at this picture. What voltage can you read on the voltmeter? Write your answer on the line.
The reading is 25 mV
